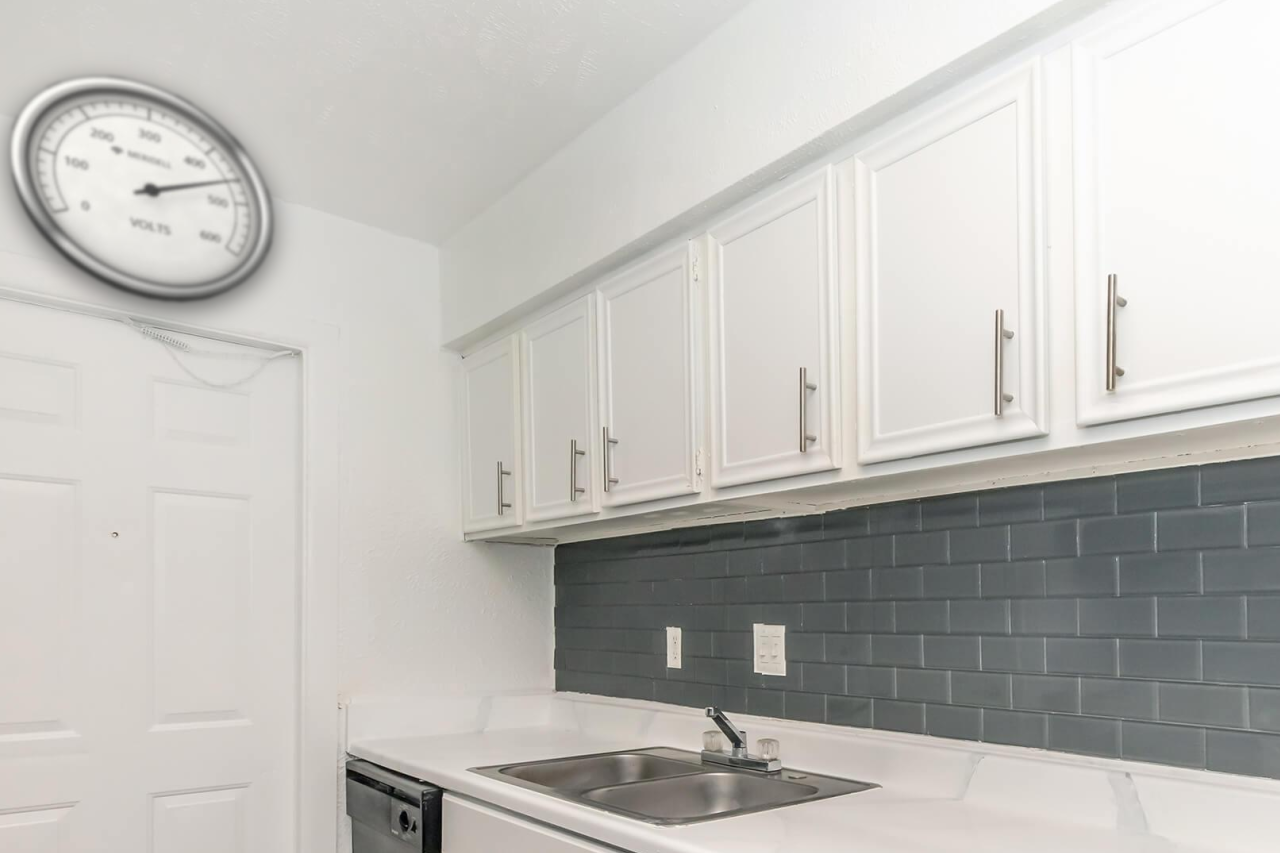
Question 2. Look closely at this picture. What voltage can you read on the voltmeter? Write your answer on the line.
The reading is 460 V
